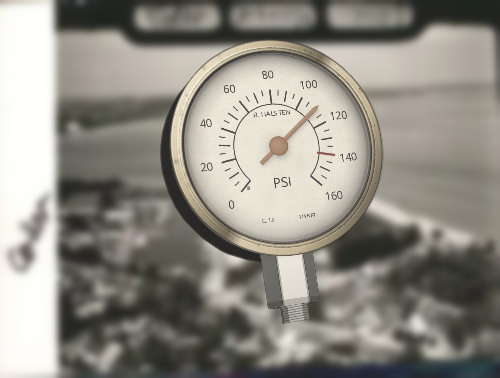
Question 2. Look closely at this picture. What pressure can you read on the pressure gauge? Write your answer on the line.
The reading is 110 psi
